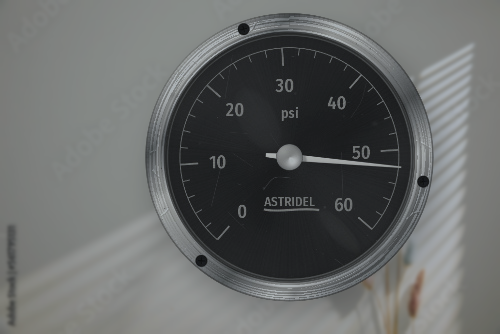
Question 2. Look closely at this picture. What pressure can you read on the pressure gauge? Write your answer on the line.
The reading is 52 psi
